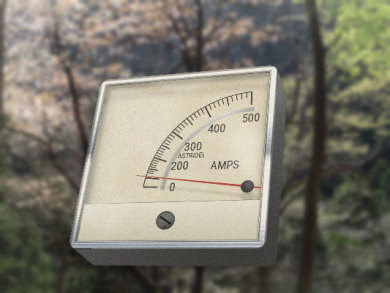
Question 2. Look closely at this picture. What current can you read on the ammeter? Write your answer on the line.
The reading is 100 A
